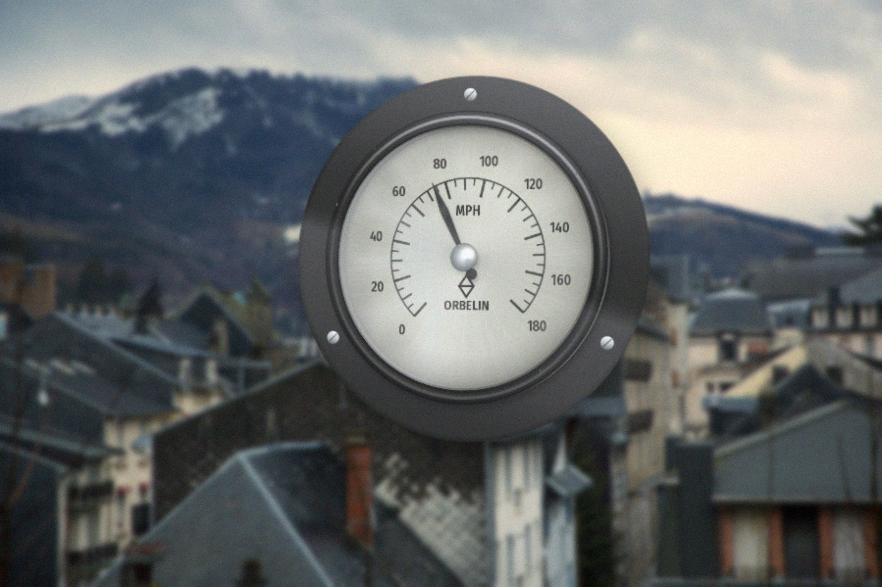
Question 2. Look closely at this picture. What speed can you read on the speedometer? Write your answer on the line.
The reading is 75 mph
